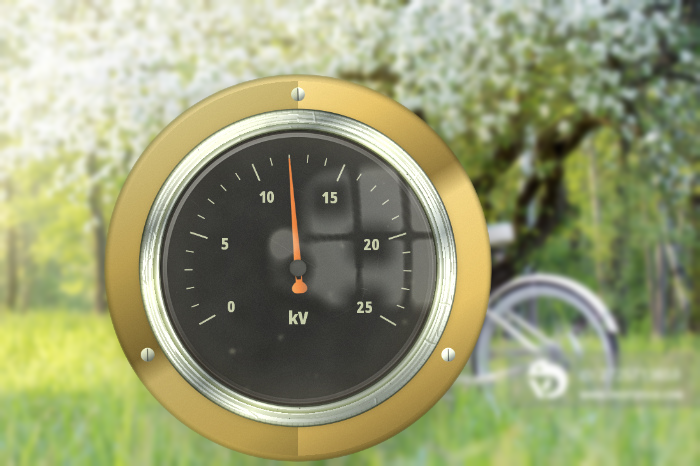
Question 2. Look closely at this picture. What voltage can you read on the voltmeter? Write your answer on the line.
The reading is 12 kV
